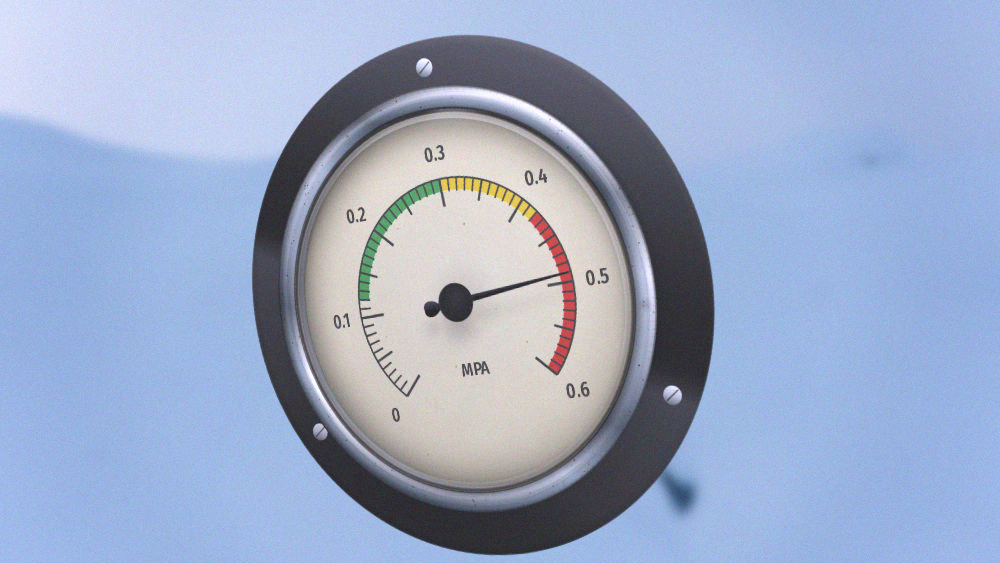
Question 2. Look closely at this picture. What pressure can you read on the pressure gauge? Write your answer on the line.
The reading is 0.49 MPa
